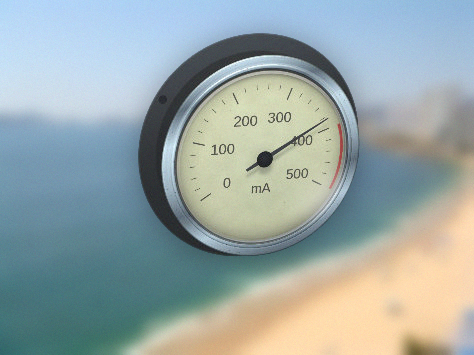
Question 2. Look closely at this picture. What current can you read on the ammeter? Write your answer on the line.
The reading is 380 mA
